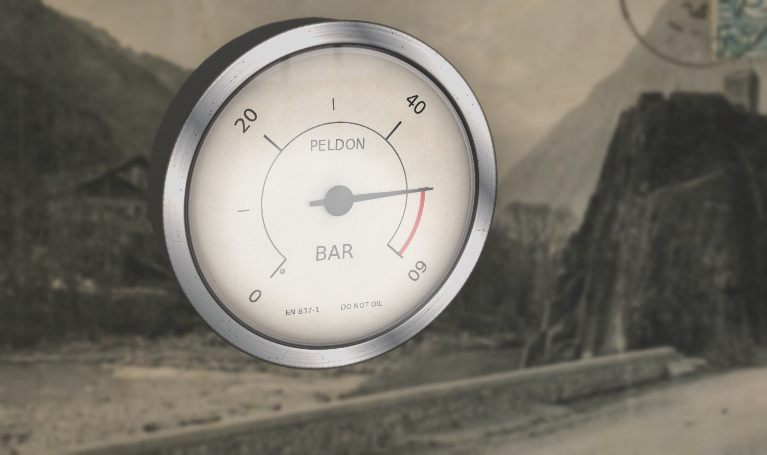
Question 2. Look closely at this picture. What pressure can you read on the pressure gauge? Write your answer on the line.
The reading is 50 bar
